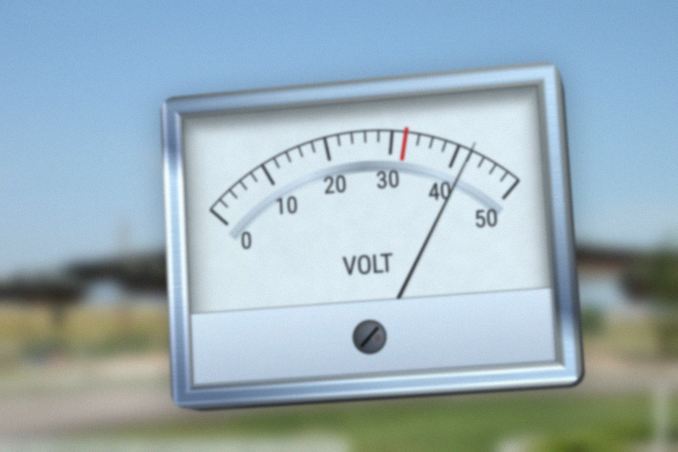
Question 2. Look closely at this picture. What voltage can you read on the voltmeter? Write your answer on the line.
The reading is 42 V
